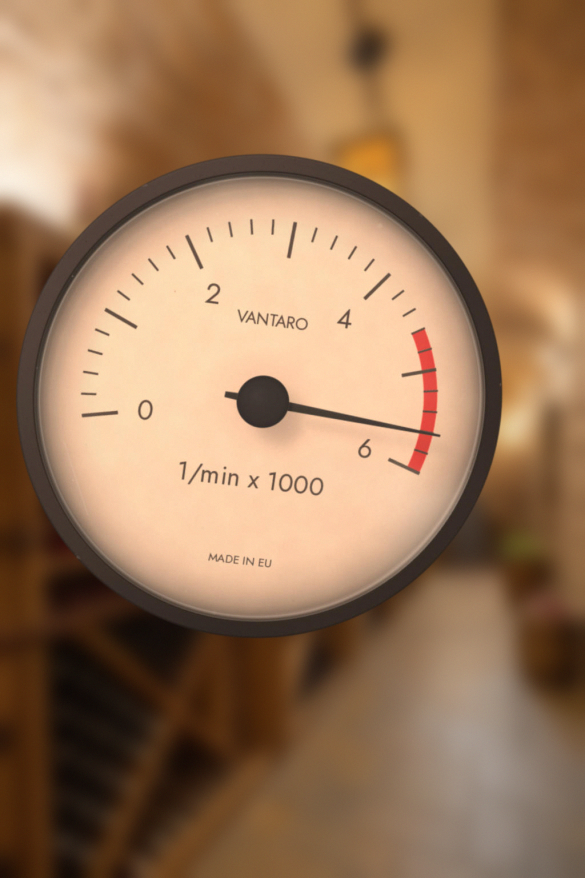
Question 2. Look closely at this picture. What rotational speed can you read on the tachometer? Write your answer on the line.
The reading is 5600 rpm
